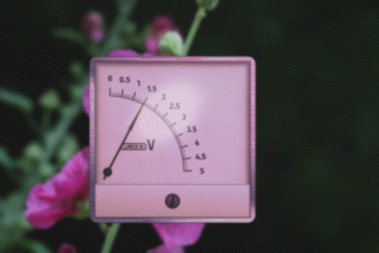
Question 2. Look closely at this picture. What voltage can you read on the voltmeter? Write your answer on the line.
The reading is 1.5 V
